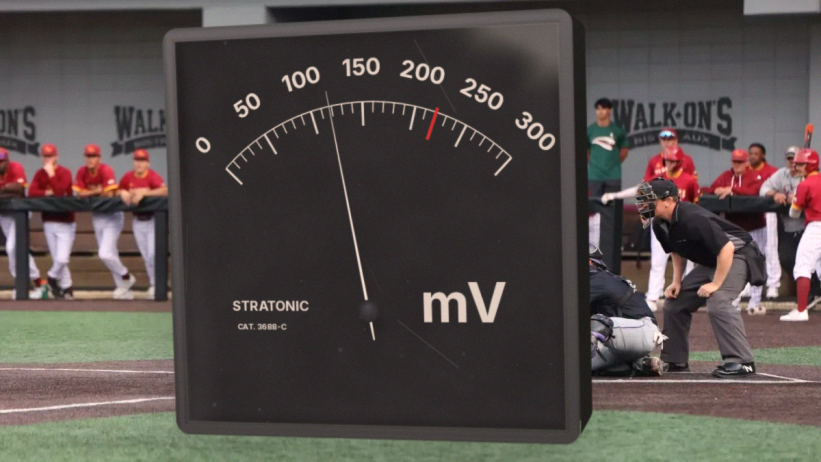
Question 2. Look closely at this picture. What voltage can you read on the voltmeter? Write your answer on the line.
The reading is 120 mV
